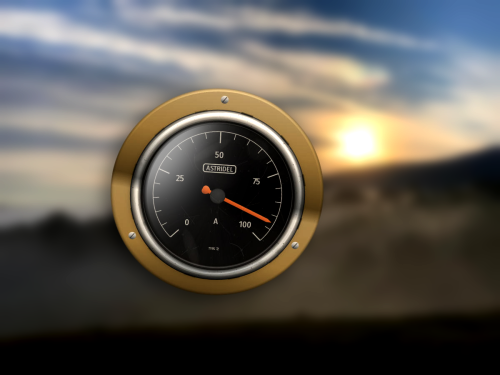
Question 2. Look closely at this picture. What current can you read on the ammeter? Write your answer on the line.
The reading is 92.5 A
